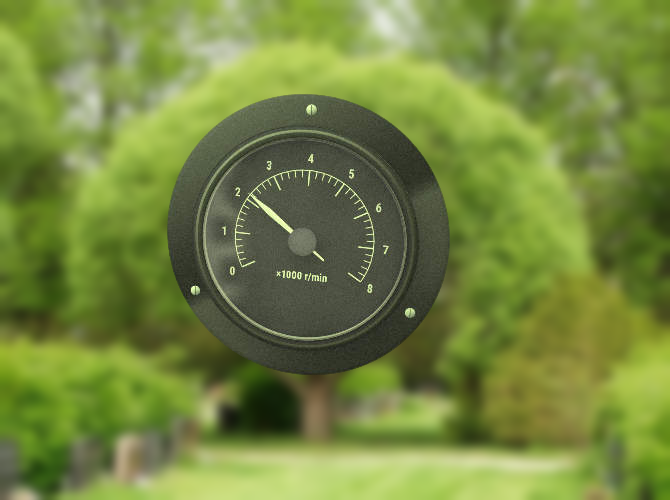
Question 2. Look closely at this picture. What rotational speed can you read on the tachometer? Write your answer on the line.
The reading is 2200 rpm
